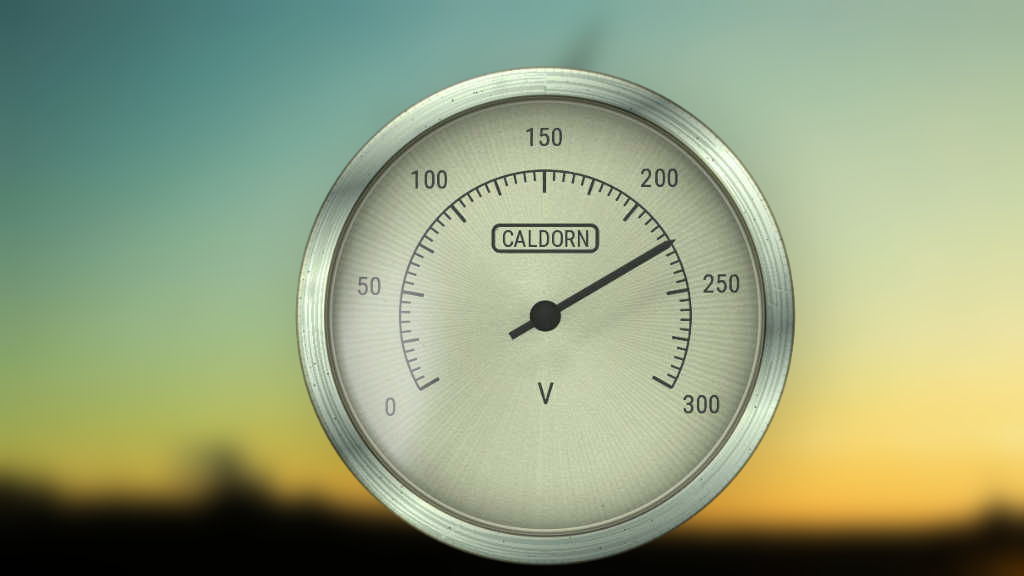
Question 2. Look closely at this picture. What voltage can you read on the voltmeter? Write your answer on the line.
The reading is 225 V
